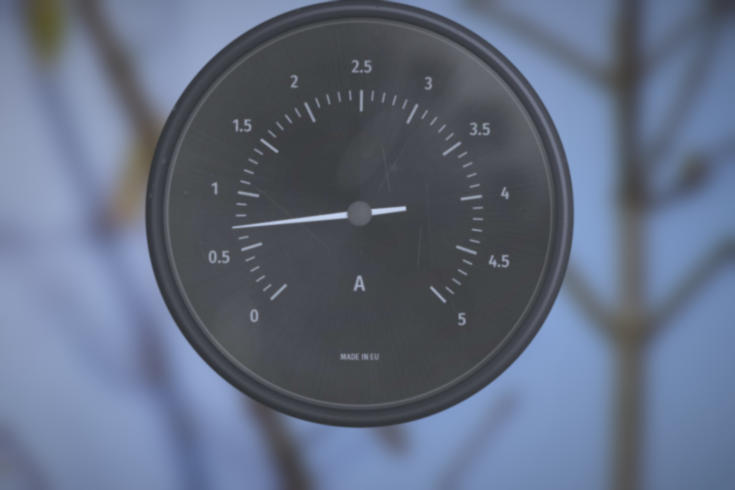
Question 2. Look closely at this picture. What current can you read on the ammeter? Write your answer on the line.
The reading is 0.7 A
